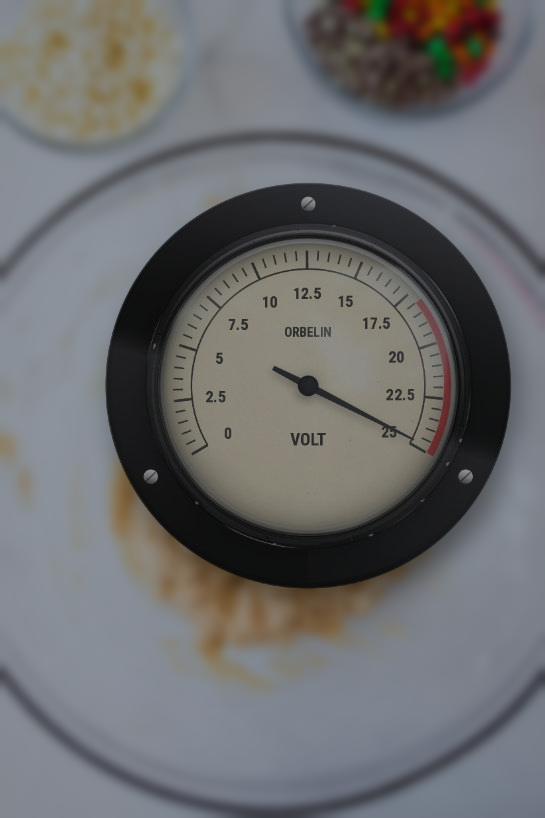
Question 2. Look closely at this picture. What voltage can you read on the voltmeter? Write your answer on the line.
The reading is 24.75 V
